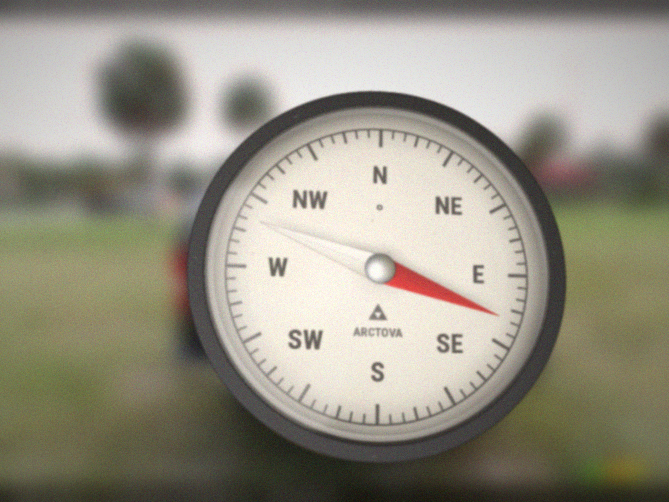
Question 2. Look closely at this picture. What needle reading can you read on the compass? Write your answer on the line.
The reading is 110 °
